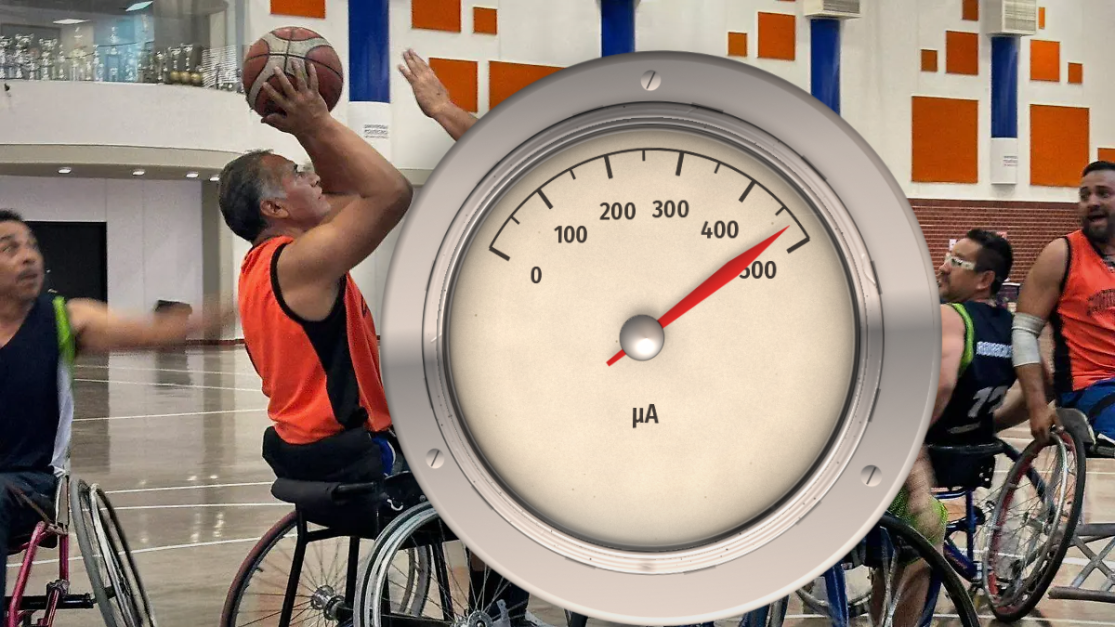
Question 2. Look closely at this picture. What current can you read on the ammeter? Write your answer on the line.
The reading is 475 µA
